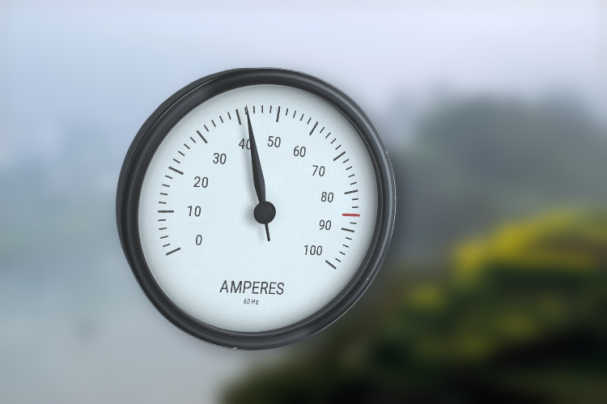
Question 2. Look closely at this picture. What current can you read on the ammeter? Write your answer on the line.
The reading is 42 A
